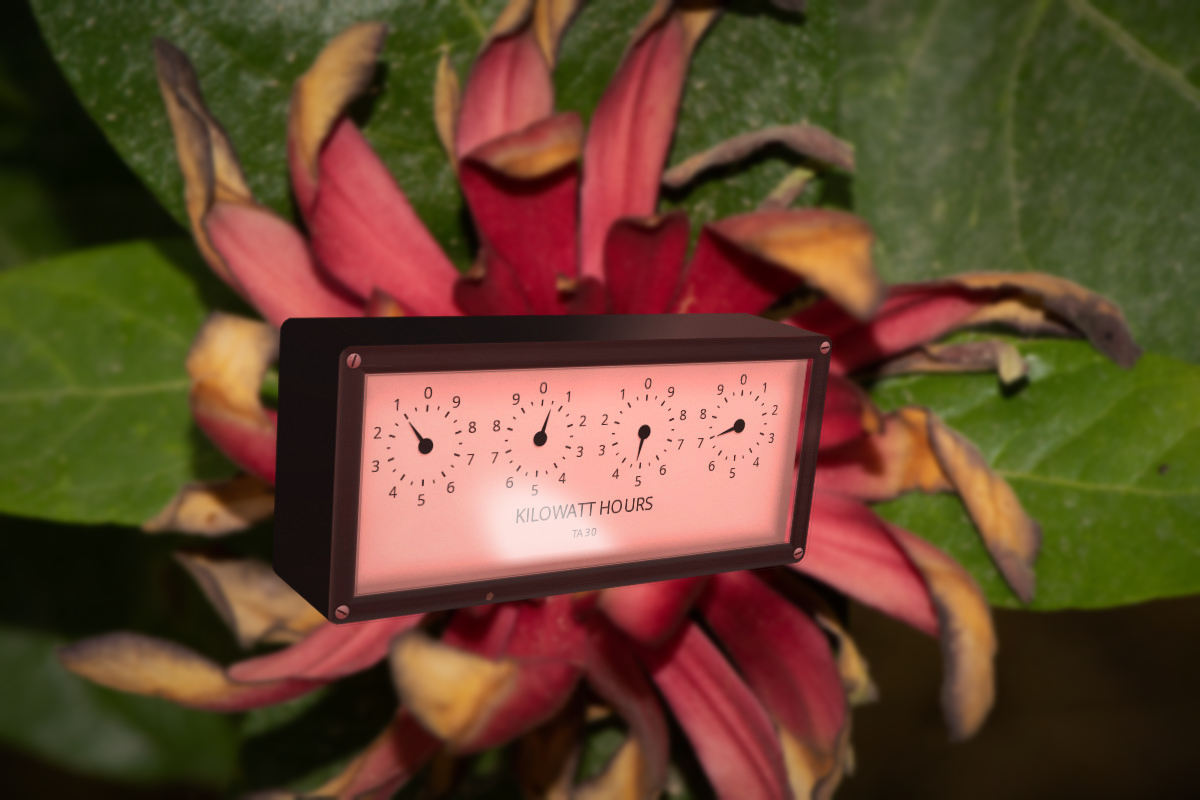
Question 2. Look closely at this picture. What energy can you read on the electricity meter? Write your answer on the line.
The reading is 1047 kWh
